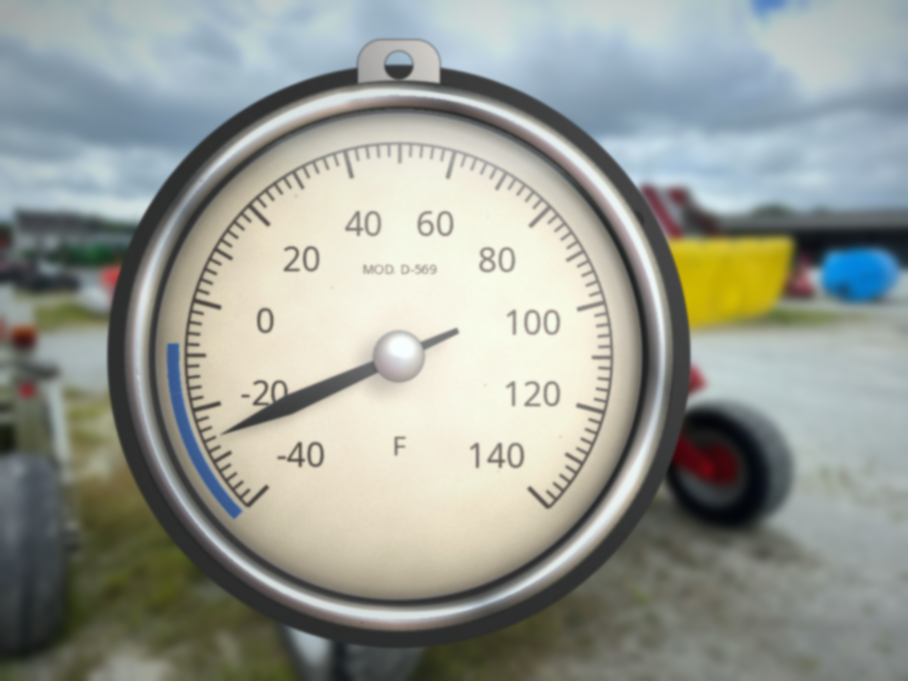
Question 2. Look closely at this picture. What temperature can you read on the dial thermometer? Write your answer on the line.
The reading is -26 °F
